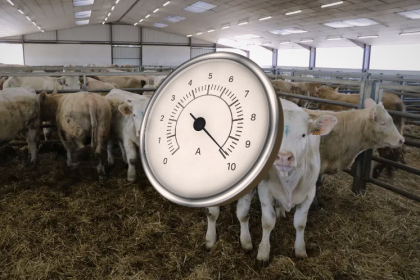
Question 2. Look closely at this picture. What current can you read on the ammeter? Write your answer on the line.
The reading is 9.8 A
